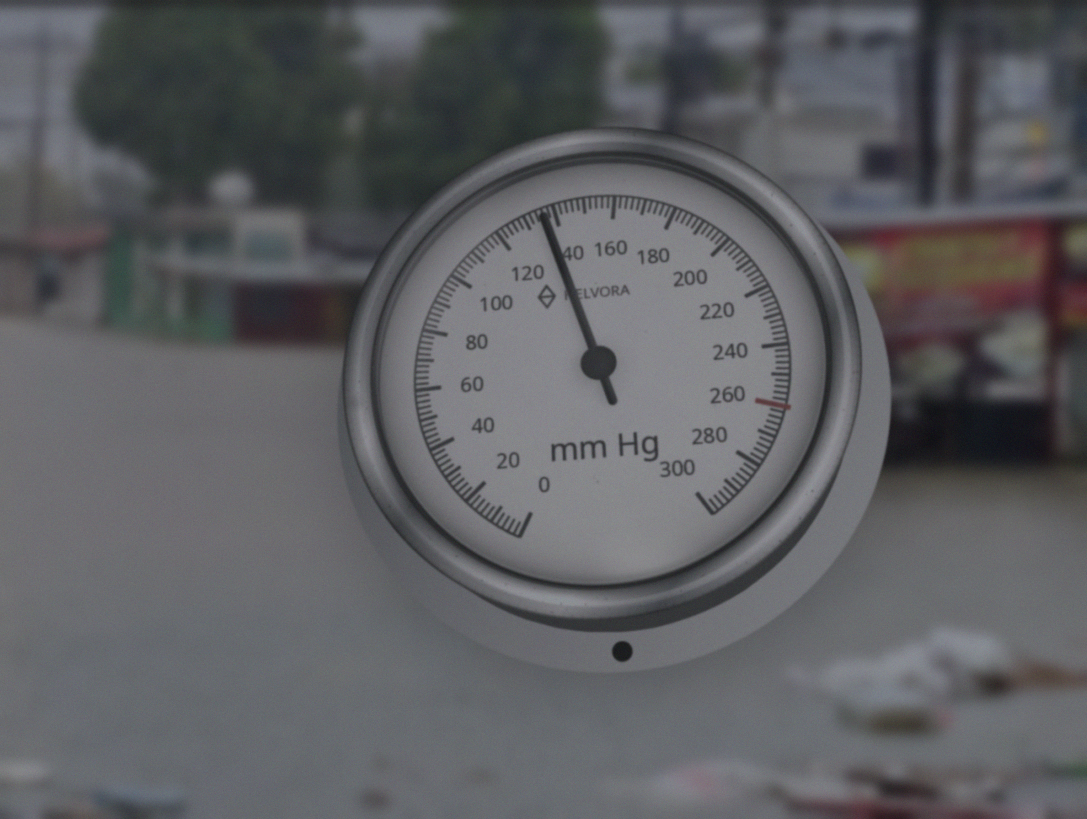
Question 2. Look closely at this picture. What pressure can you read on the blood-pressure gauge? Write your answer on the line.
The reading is 136 mmHg
